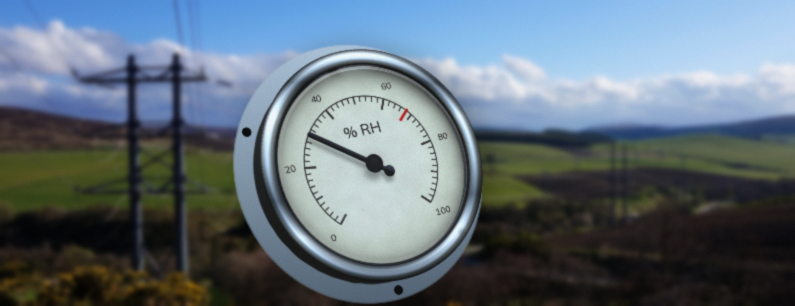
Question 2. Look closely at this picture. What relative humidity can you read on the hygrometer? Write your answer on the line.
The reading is 30 %
